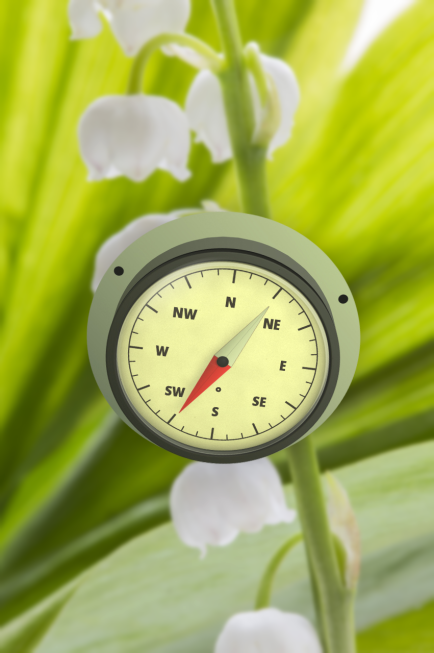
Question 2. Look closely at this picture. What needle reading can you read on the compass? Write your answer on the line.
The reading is 210 °
